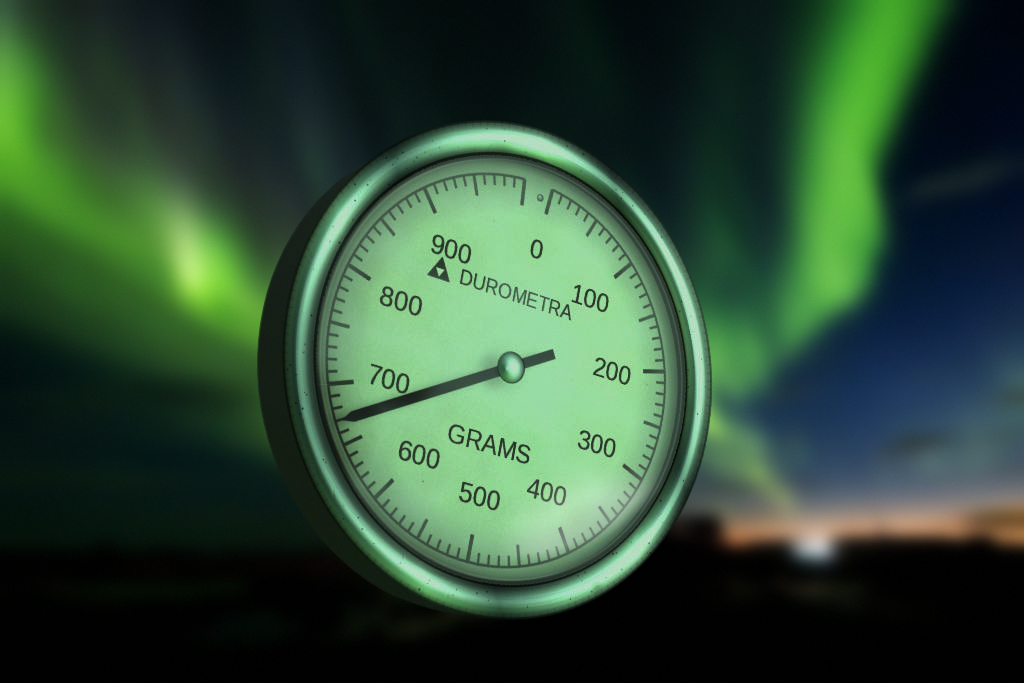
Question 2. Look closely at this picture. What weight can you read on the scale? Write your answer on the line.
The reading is 670 g
